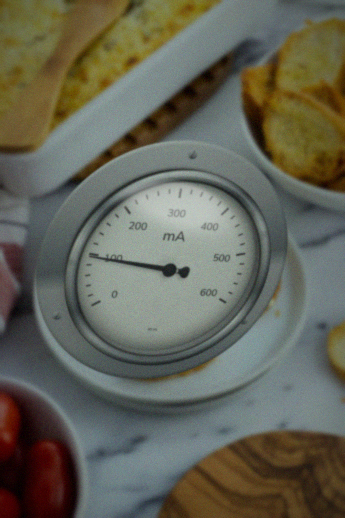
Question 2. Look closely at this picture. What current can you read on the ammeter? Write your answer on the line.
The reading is 100 mA
